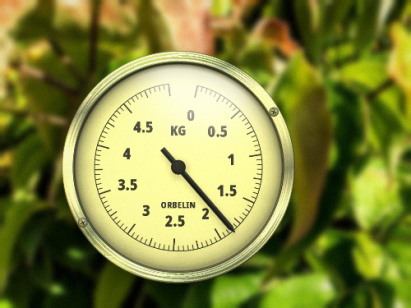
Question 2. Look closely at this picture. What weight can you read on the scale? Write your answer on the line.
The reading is 1.85 kg
